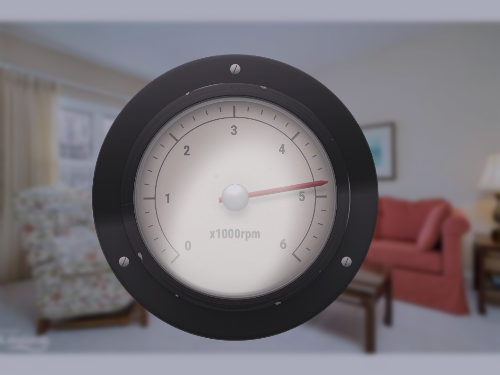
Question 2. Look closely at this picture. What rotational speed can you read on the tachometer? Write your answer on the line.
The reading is 4800 rpm
